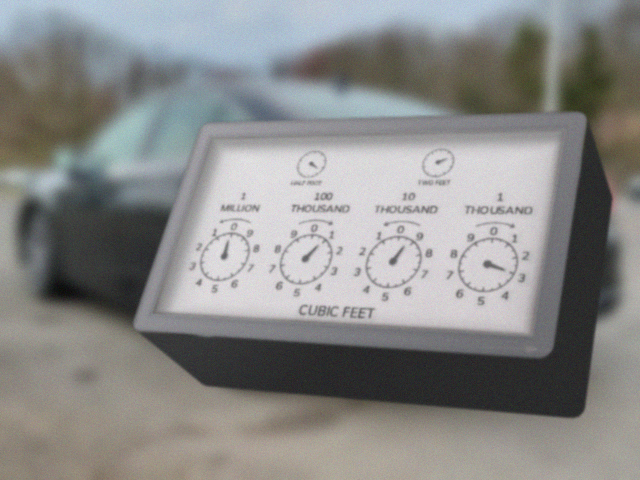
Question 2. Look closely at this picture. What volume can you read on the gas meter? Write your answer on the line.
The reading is 9300 ft³
